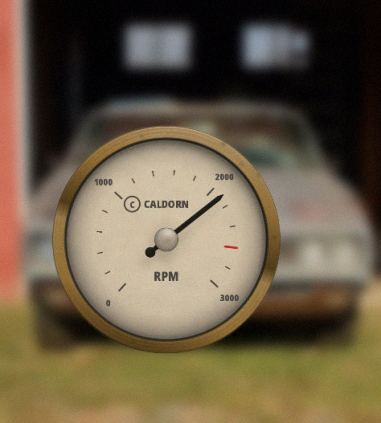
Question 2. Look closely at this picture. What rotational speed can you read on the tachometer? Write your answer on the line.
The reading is 2100 rpm
